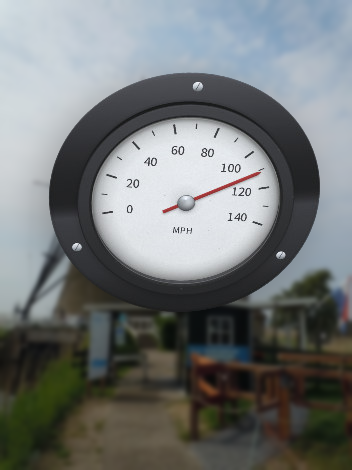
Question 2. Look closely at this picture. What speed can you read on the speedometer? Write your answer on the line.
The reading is 110 mph
